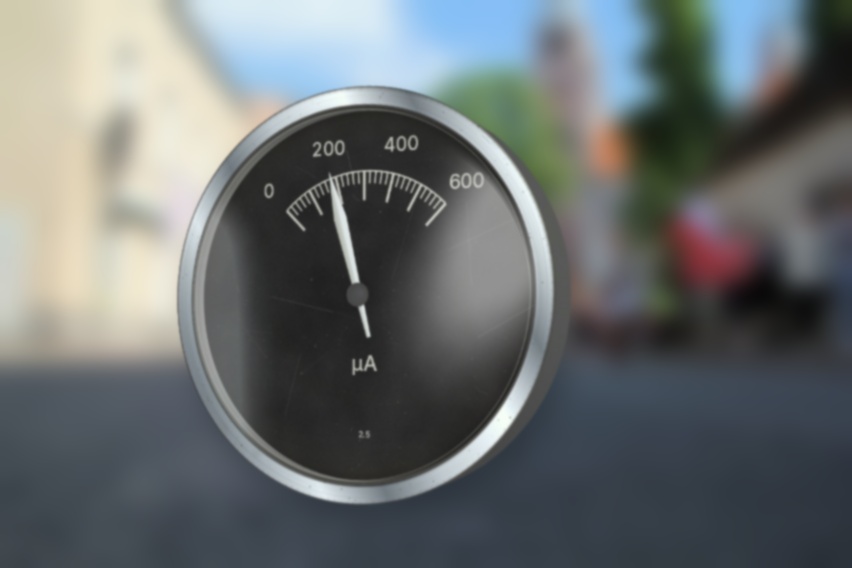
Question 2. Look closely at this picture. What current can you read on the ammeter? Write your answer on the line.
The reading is 200 µA
